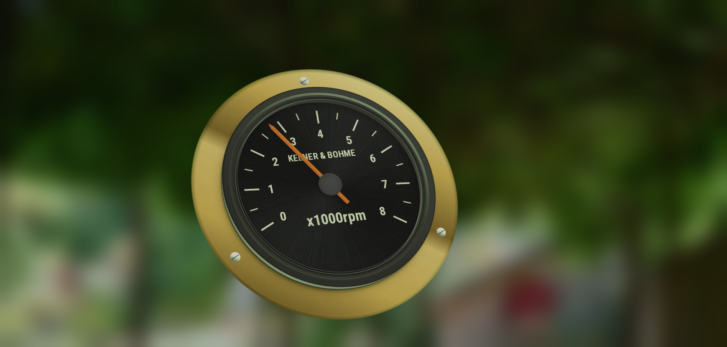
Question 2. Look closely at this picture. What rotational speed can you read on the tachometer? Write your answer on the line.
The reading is 2750 rpm
